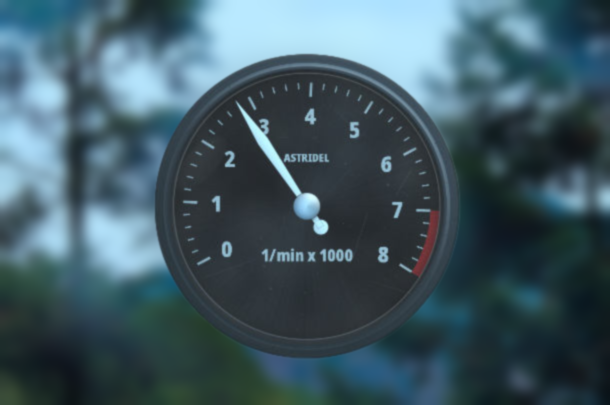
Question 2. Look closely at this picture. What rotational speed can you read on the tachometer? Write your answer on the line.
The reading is 2800 rpm
